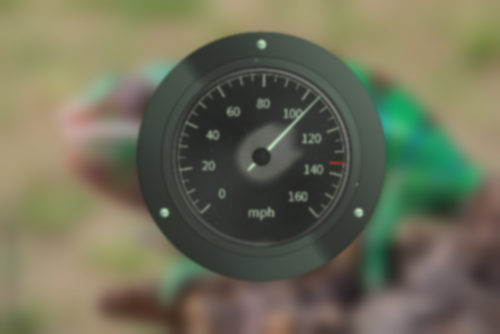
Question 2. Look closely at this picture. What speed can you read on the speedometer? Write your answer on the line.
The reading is 105 mph
